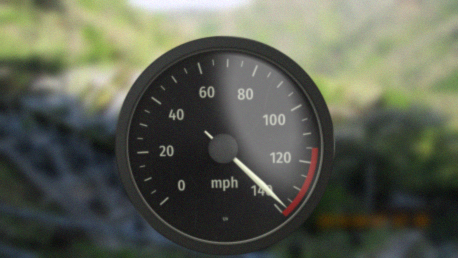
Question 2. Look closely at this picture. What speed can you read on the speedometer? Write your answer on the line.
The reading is 137.5 mph
